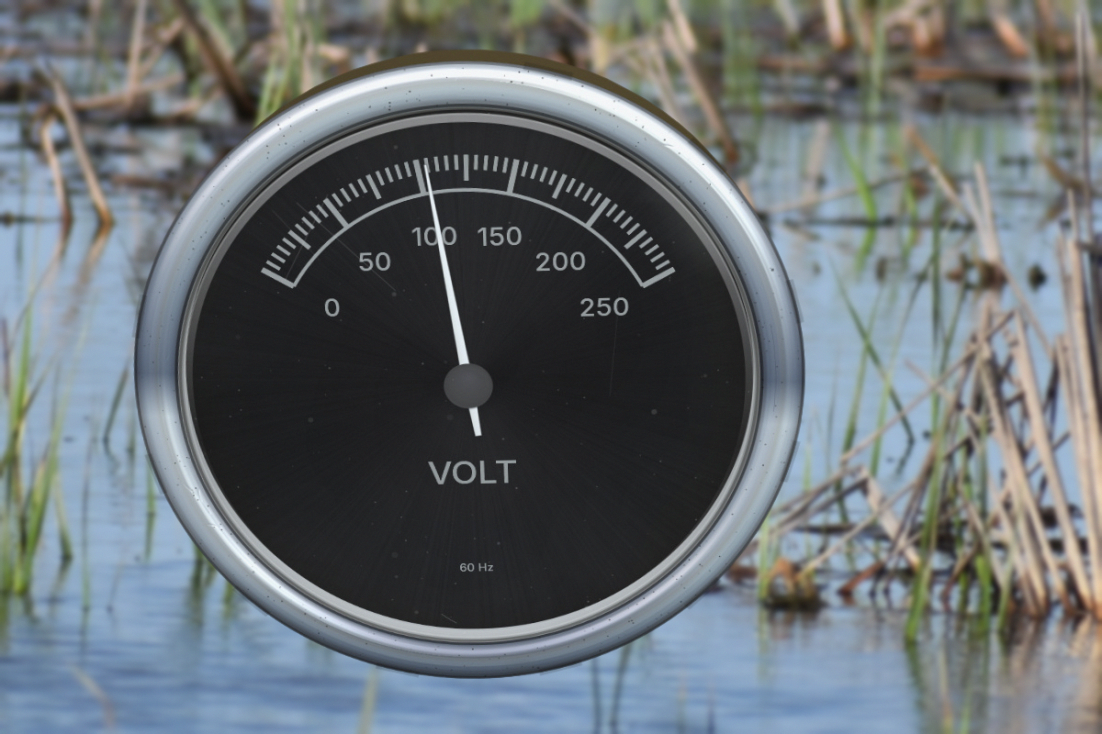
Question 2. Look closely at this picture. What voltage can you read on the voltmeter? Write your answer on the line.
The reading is 105 V
